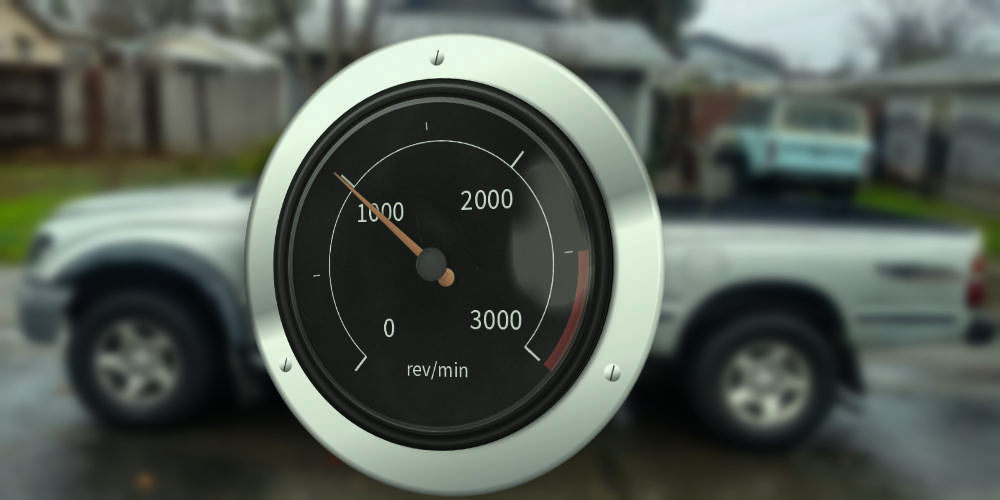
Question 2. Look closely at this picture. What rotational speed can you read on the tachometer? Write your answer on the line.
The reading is 1000 rpm
